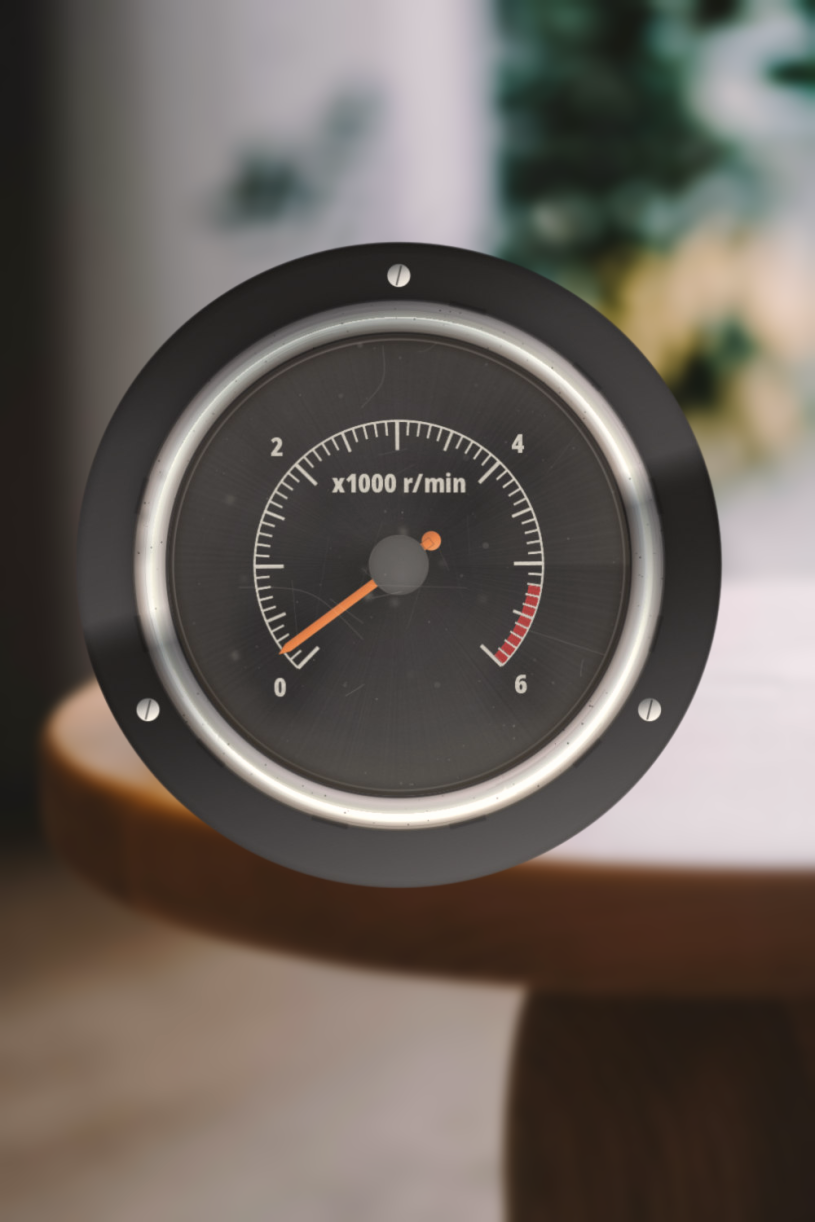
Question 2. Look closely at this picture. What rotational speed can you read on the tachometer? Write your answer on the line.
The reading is 200 rpm
